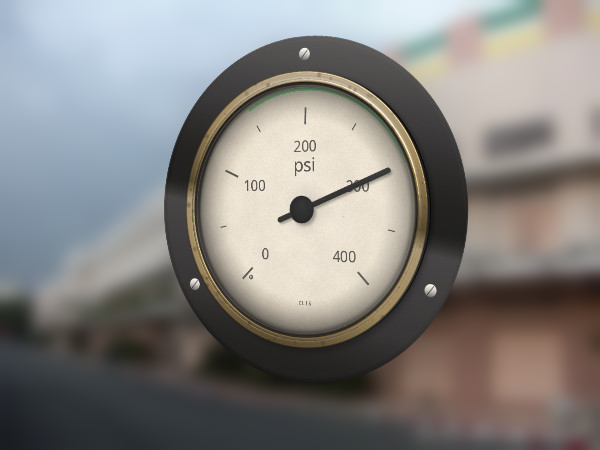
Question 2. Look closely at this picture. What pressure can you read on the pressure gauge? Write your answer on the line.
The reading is 300 psi
